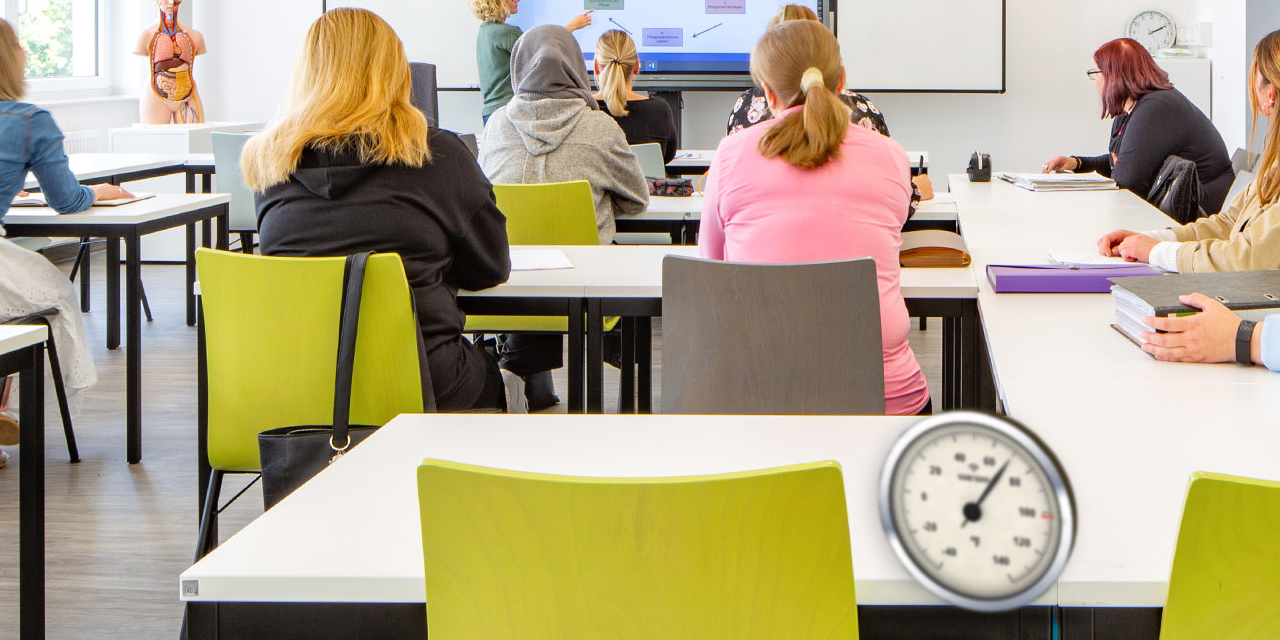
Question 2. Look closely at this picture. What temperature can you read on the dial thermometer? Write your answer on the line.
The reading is 70 °F
